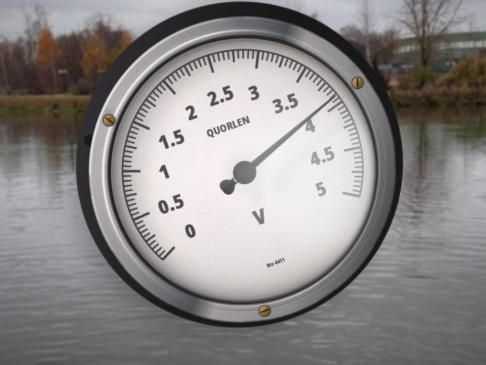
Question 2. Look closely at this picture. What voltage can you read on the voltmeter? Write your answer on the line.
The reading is 3.9 V
